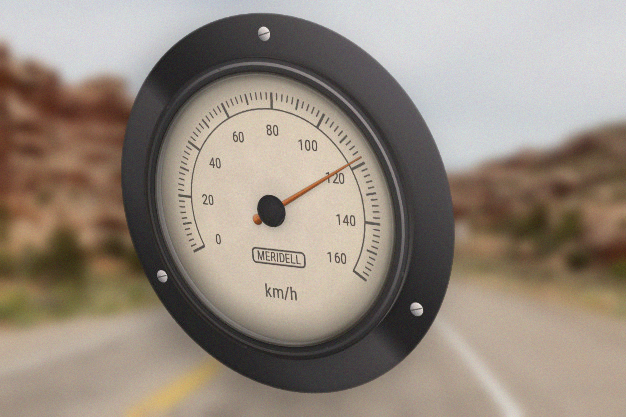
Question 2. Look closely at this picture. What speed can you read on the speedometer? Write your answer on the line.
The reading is 118 km/h
